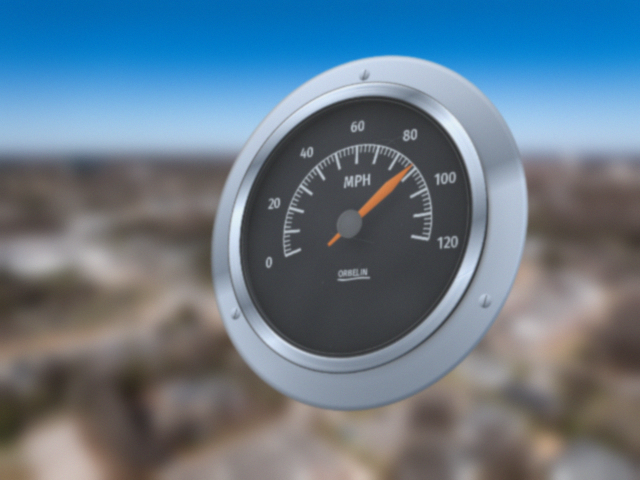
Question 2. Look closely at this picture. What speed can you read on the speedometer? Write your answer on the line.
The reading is 90 mph
